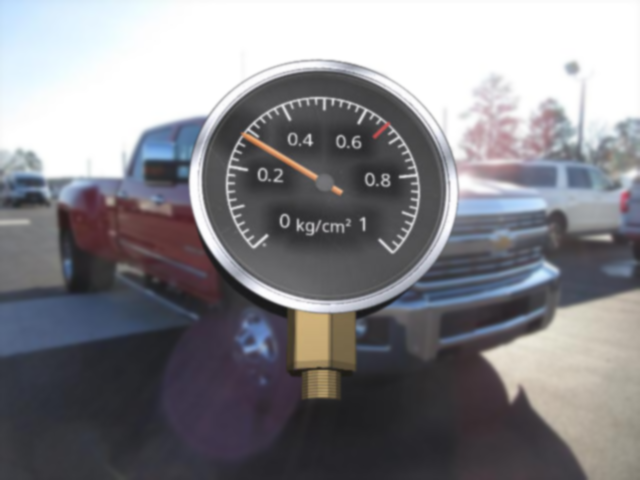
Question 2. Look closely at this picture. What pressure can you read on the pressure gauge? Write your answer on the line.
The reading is 0.28 kg/cm²
